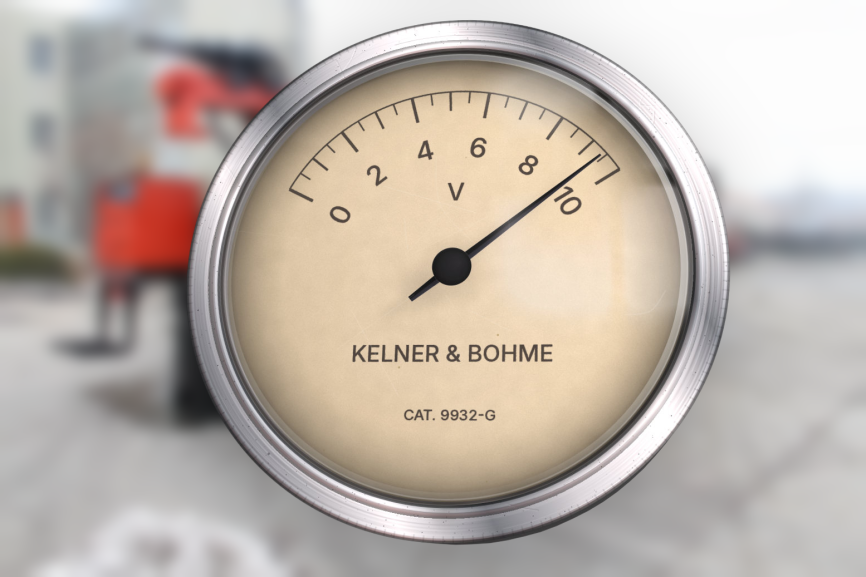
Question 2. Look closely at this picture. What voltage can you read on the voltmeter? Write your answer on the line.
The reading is 9.5 V
